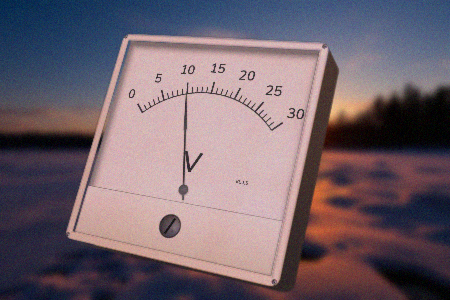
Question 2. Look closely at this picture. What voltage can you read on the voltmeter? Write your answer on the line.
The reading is 10 V
